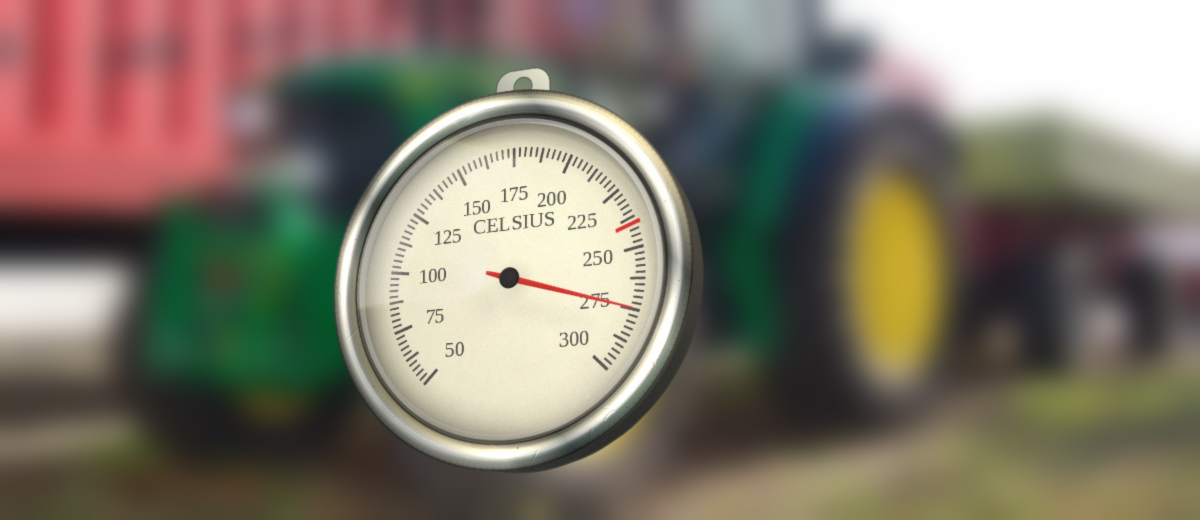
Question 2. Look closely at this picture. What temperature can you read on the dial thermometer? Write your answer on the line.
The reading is 275 °C
